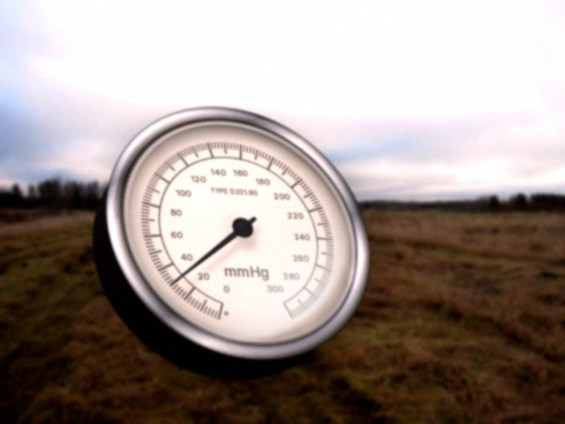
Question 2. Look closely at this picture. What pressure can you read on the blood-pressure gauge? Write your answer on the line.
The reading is 30 mmHg
